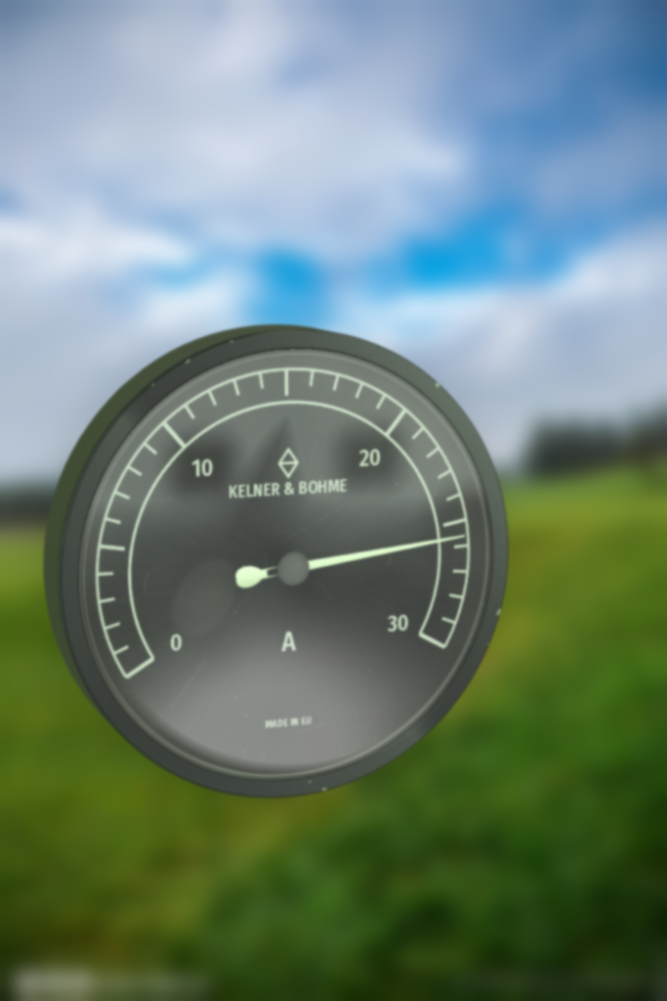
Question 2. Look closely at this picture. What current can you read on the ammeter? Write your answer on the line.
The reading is 25.5 A
